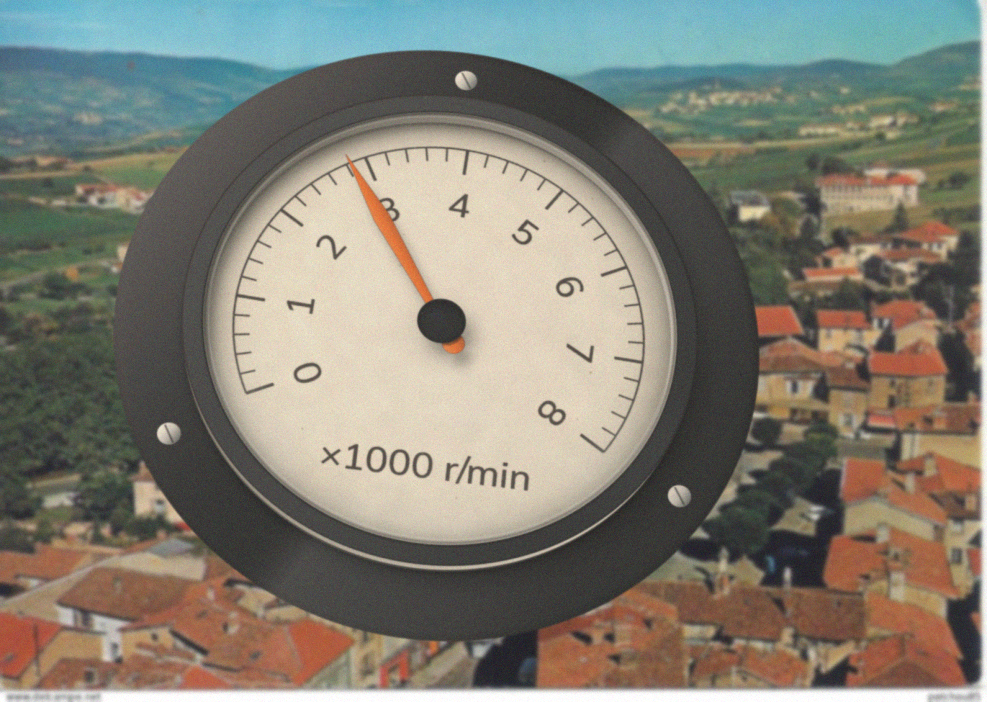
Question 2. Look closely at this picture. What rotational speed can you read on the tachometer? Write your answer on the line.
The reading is 2800 rpm
